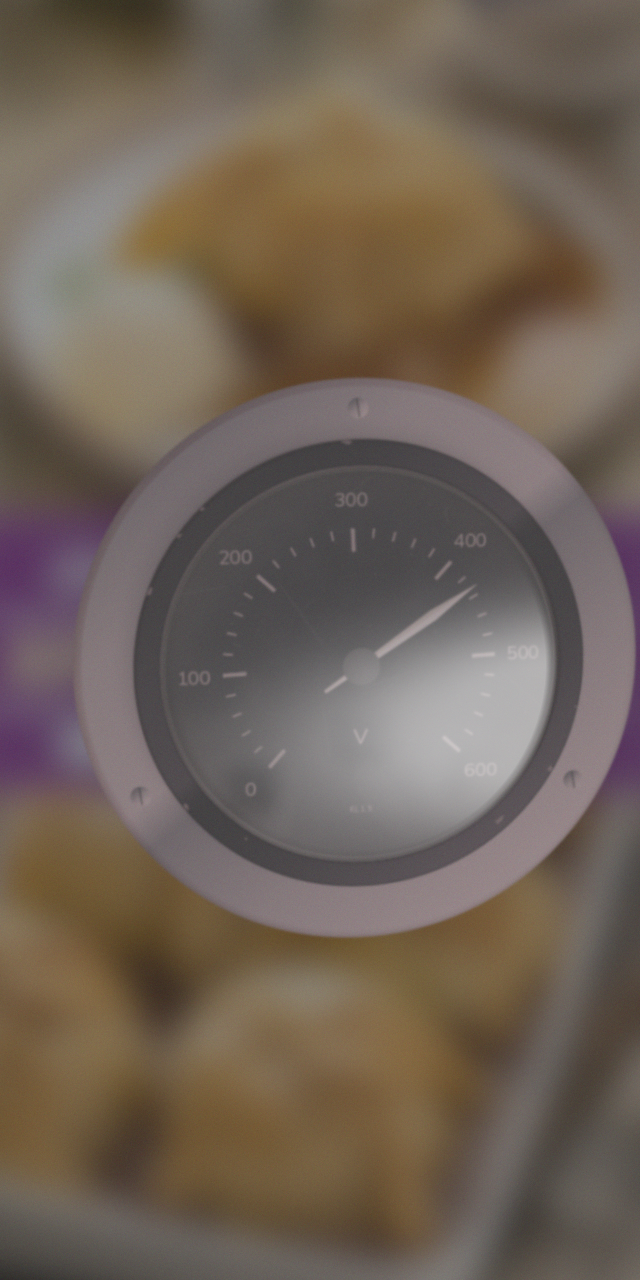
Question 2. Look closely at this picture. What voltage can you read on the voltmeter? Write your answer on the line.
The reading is 430 V
